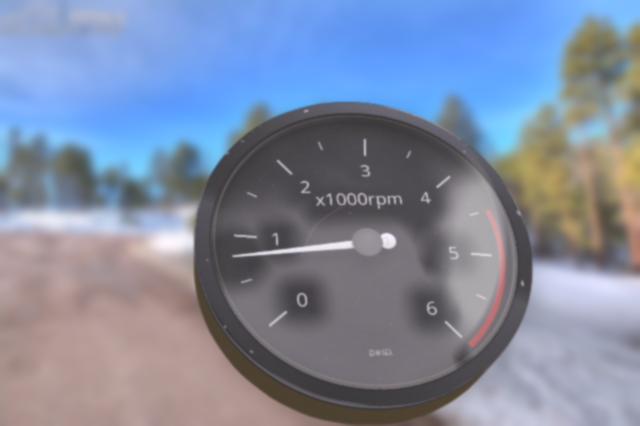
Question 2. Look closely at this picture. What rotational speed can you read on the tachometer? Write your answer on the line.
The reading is 750 rpm
